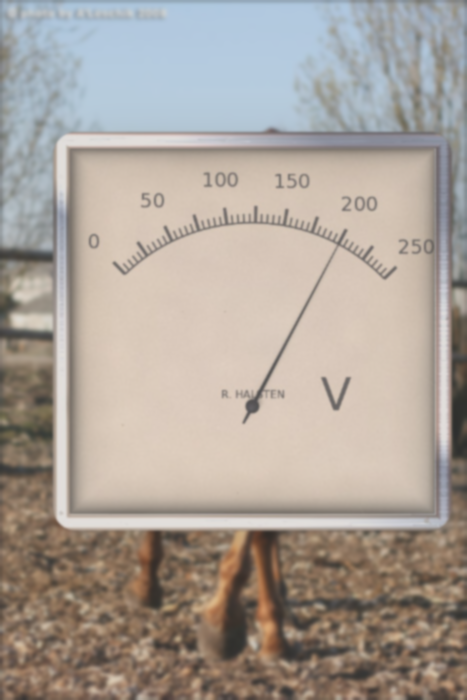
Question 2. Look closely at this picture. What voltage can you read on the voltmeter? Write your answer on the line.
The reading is 200 V
